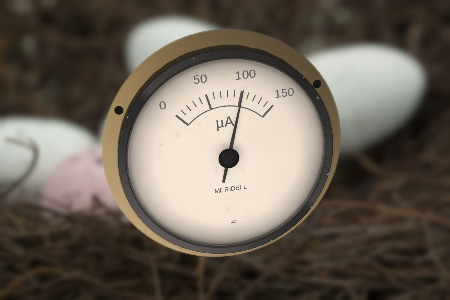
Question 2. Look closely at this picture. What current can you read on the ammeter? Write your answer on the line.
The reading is 100 µA
